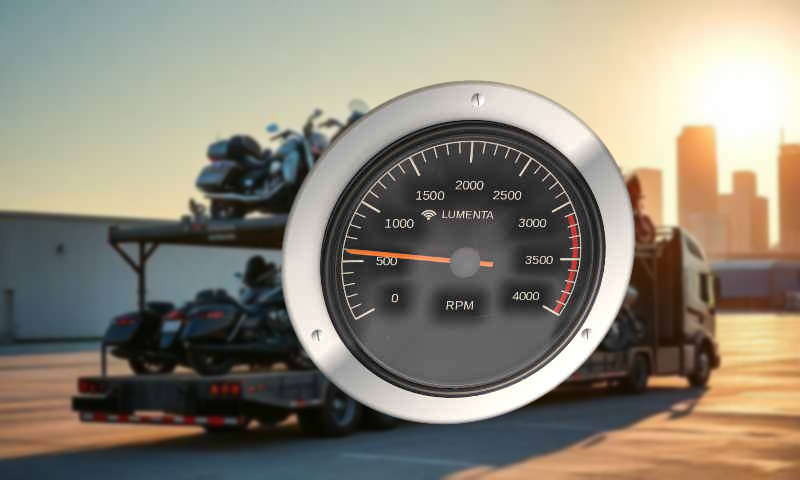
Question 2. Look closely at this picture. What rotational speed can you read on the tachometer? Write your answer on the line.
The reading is 600 rpm
